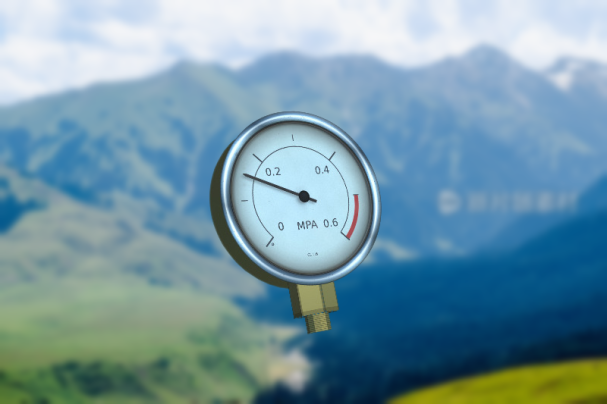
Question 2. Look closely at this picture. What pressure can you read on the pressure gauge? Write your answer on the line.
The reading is 0.15 MPa
